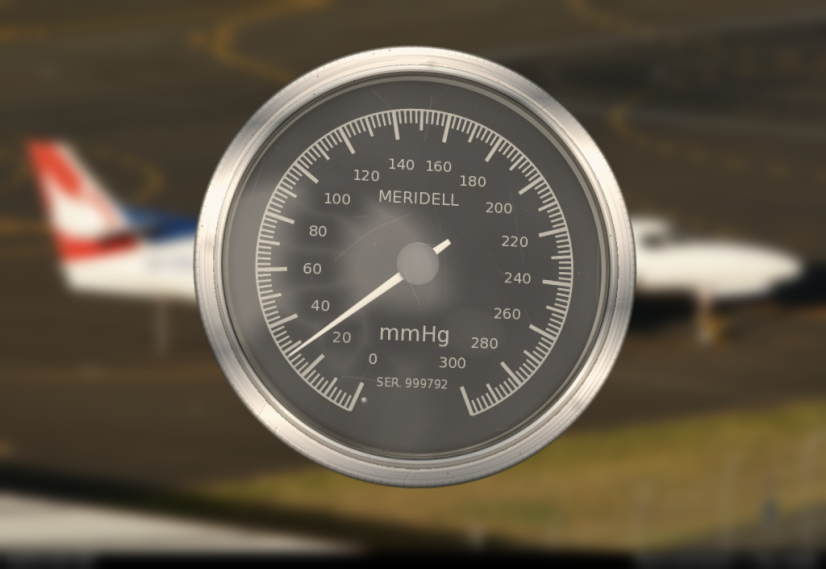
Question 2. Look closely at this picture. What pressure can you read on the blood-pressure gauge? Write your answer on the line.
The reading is 28 mmHg
